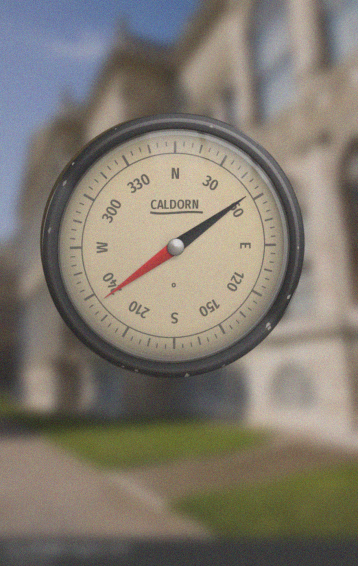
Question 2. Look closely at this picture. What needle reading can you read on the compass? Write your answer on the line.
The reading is 235 °
